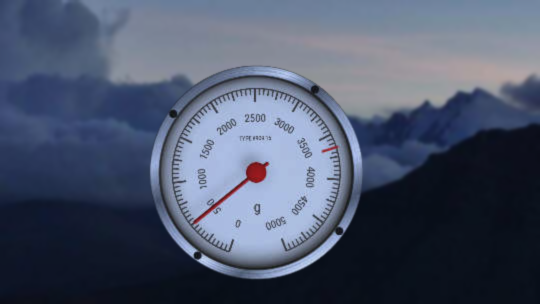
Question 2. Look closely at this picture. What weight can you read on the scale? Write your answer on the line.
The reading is 500 g
